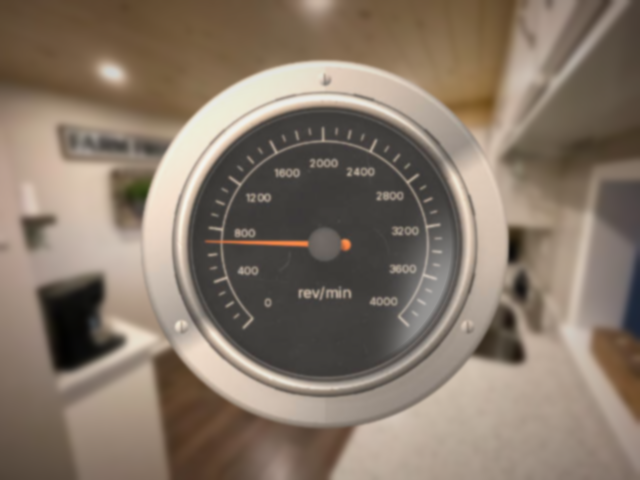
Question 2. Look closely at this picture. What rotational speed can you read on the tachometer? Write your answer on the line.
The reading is 700 rpm
